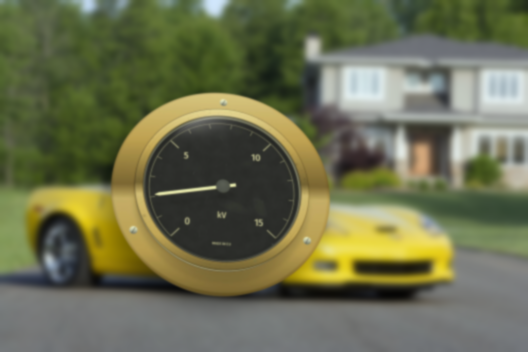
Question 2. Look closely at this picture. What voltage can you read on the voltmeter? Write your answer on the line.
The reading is 2 kV
